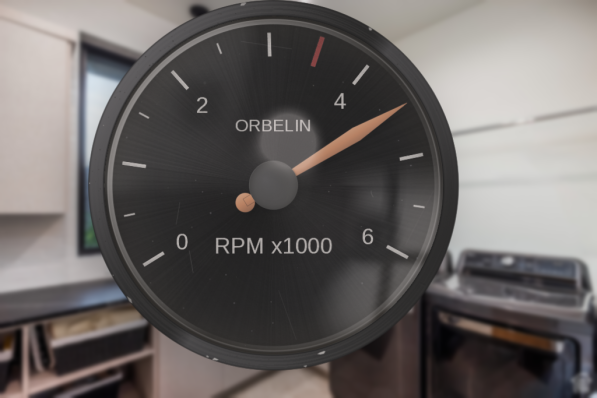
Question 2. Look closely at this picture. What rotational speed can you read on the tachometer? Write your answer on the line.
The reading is 4500 rpm
